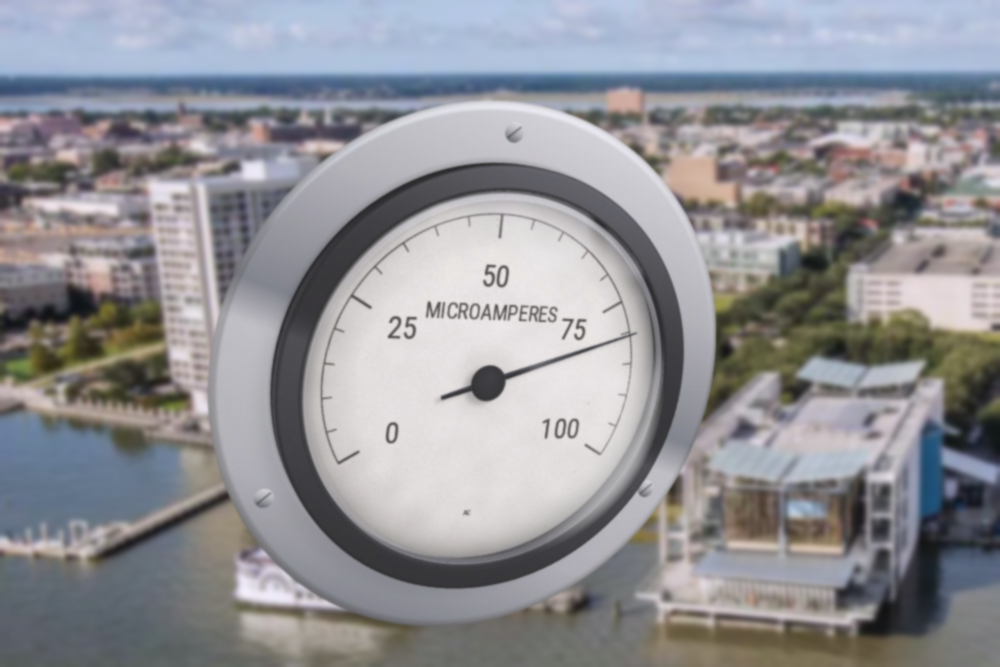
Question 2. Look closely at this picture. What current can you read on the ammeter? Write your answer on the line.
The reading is 80 µA
